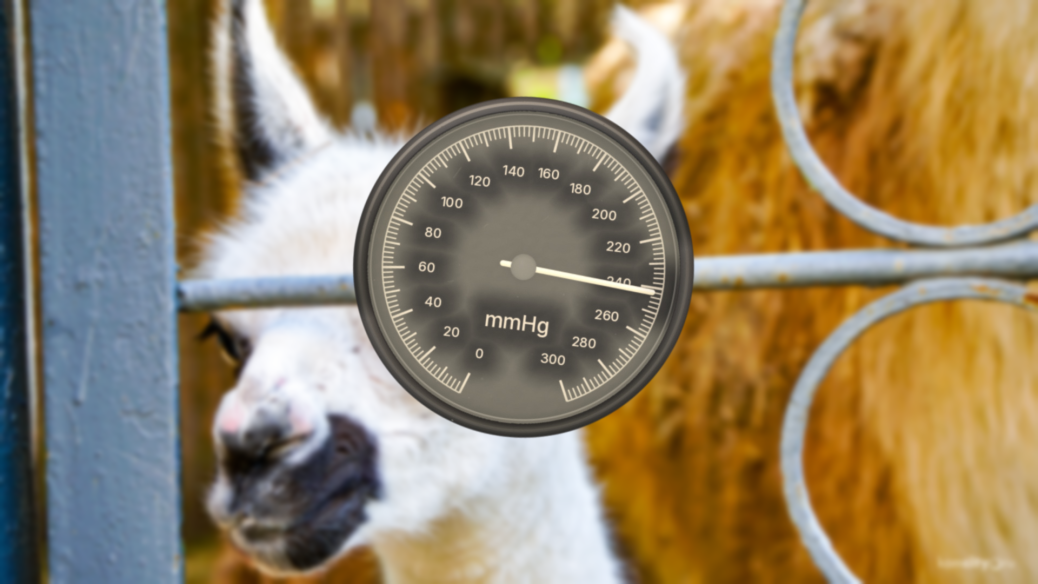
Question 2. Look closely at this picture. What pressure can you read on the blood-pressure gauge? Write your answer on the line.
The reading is 242 mmHg
